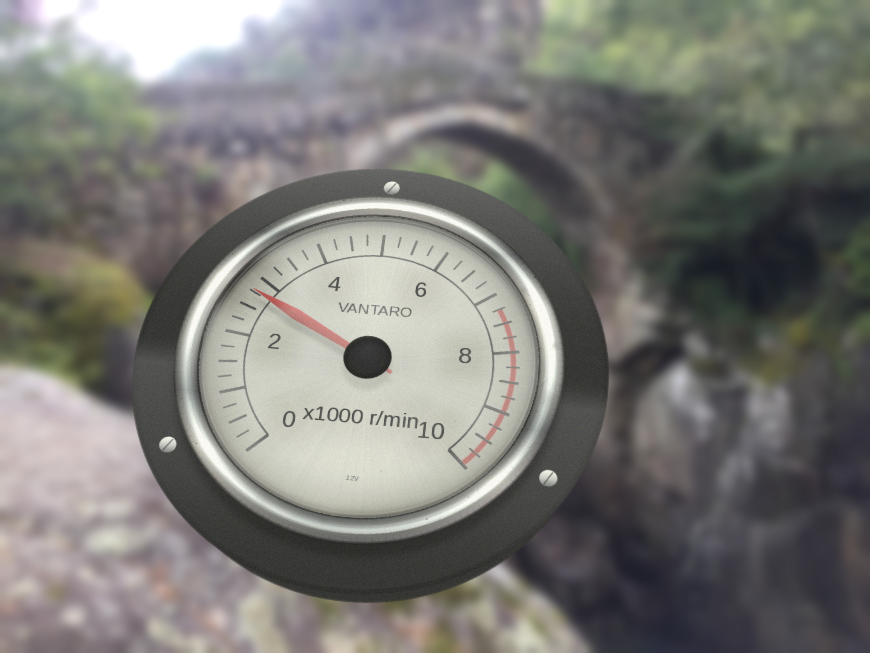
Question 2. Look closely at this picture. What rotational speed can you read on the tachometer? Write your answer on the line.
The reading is 2750 rpm
